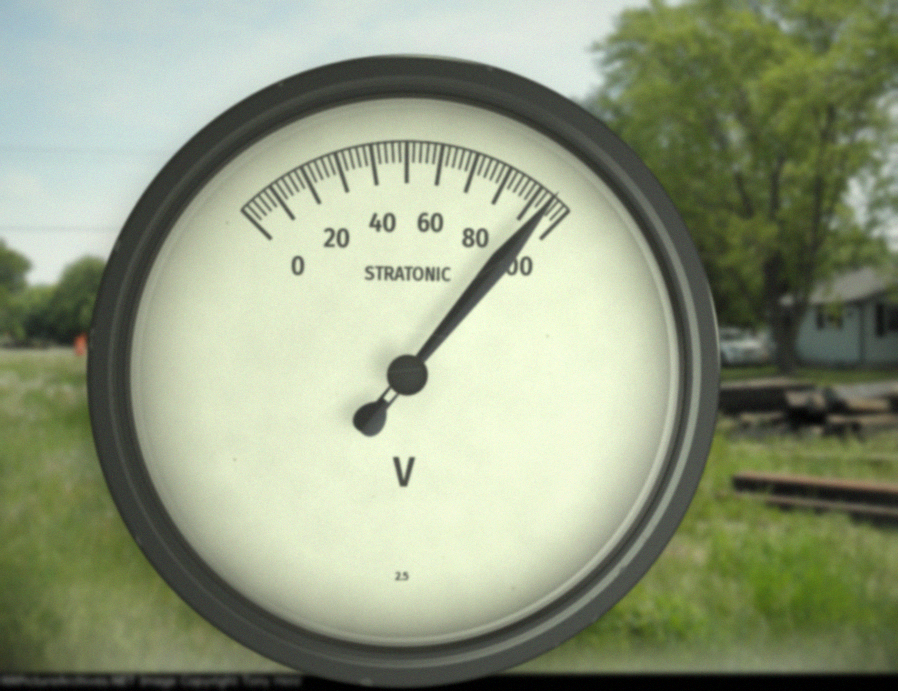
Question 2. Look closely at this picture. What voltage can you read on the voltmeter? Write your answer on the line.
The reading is 94 V
